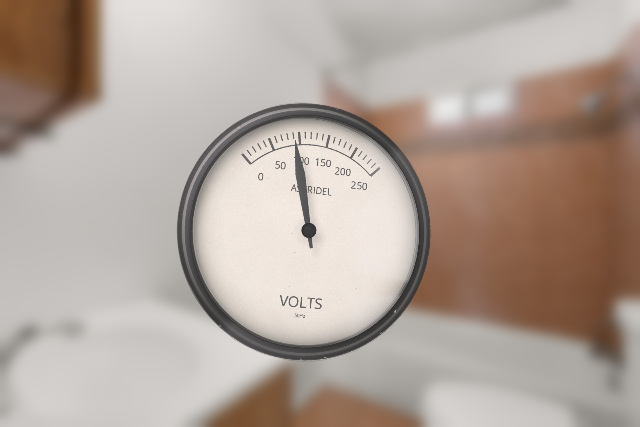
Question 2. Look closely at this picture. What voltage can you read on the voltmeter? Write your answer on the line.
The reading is 90 V
